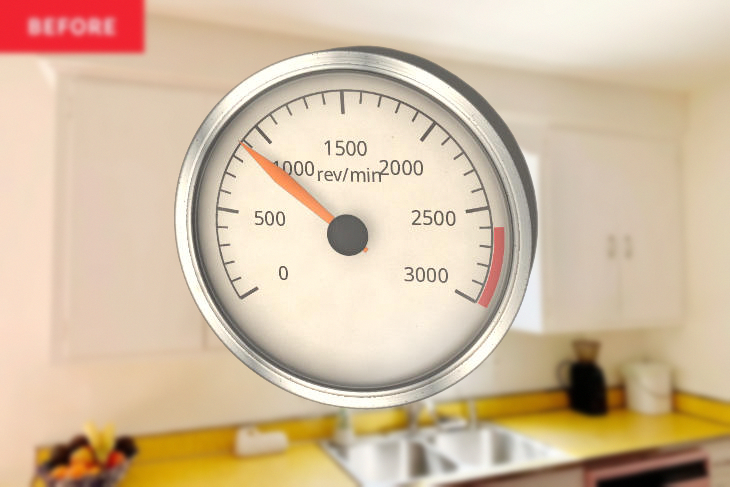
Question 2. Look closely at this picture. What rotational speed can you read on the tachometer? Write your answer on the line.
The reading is 900 rpm
